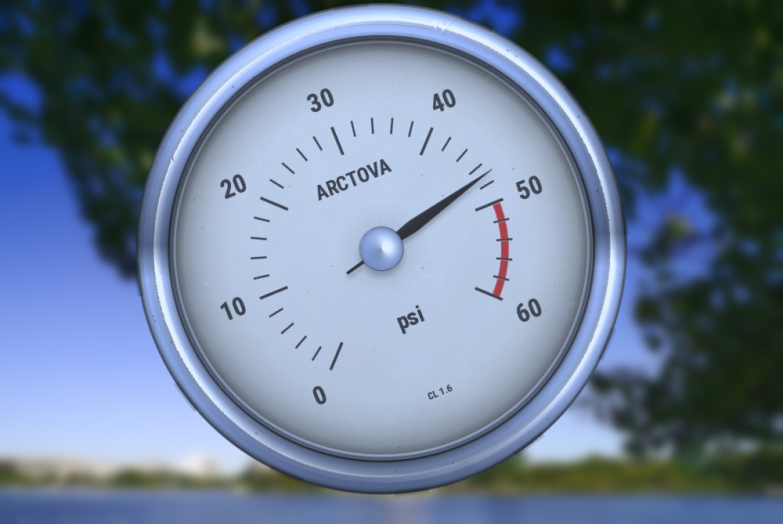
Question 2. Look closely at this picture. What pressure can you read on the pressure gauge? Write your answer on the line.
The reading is 47 psi
